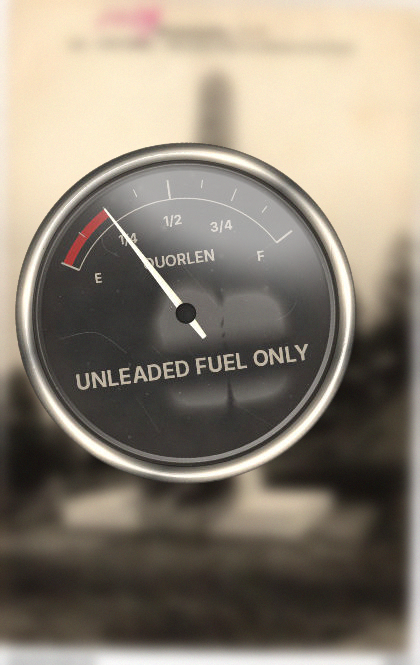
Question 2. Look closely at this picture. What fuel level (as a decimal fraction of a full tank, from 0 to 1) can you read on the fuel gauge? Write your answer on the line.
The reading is 0.25
